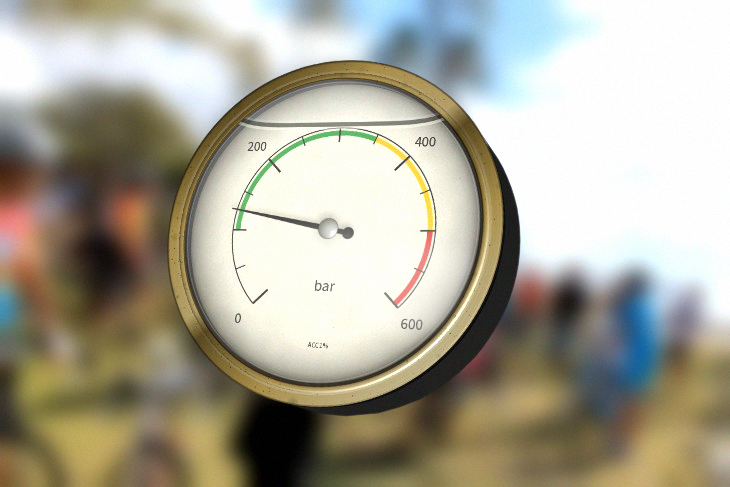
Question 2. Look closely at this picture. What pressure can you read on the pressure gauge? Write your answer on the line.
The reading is 125 bar
